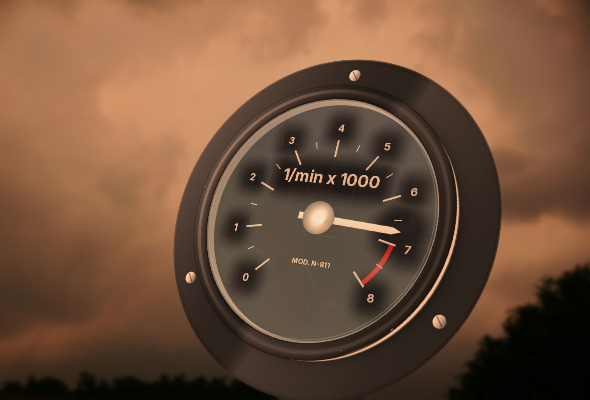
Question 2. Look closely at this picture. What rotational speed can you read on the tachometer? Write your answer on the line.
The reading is 6750 rpm
